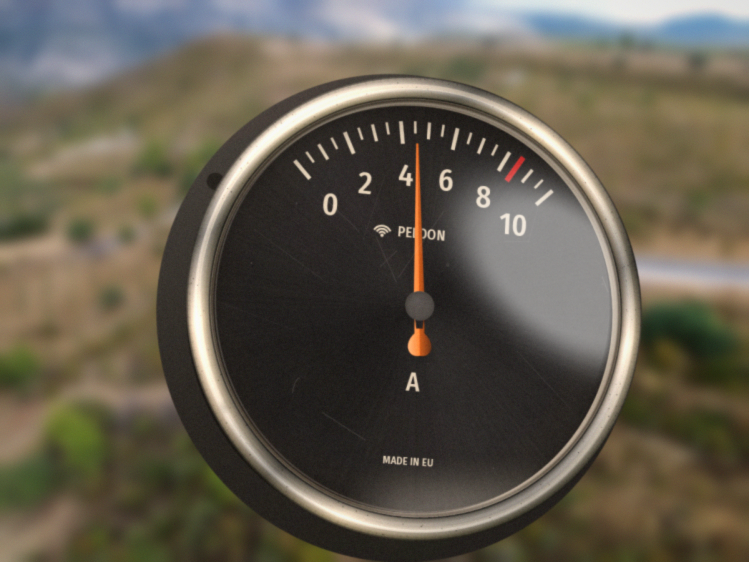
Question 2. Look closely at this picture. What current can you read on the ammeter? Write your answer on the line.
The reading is 4.5 A
